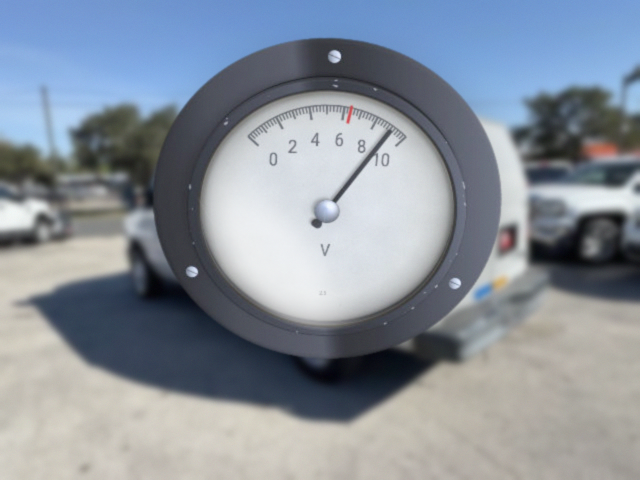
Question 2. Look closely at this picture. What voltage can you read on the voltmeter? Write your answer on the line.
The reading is 9 V
